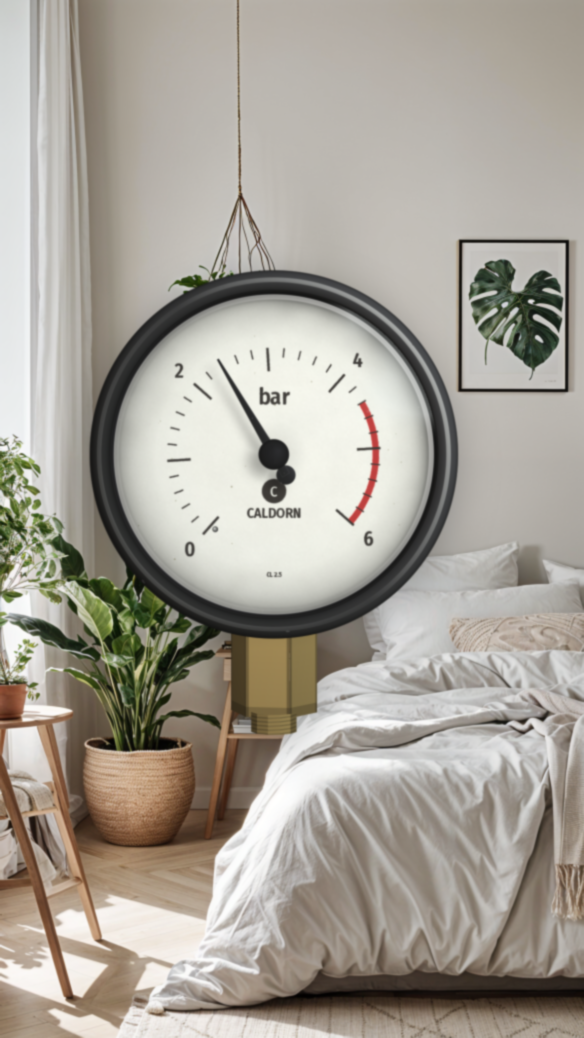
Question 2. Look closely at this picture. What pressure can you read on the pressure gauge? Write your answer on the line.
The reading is 2.4 bar
